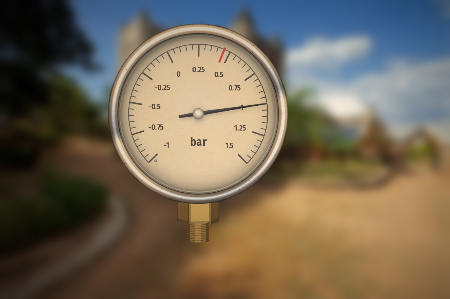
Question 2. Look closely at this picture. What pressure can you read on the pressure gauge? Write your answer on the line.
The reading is 1 bar
